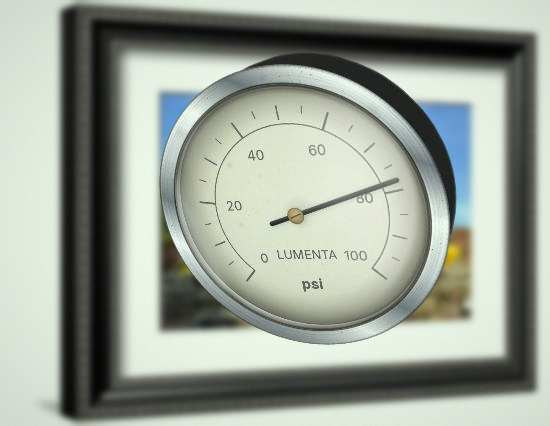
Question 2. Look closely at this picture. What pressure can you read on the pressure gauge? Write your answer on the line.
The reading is 77.5 psi
